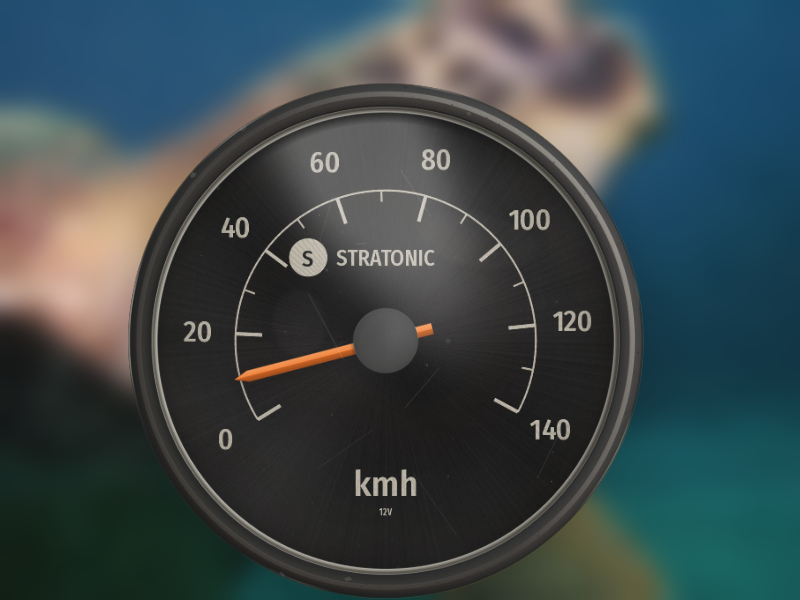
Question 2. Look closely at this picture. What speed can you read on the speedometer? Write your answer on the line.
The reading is 10 km/h
